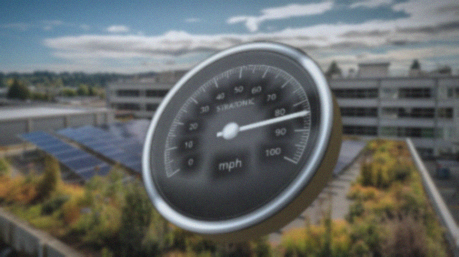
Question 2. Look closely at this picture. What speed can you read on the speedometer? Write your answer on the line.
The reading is 85 mph
